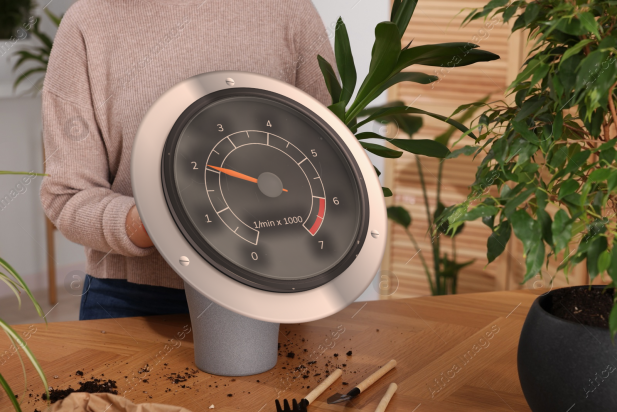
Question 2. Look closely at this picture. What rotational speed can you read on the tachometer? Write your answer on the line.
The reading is 2000 rpm
